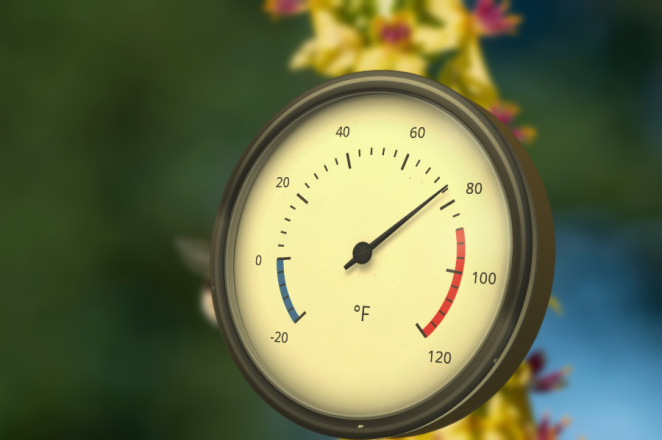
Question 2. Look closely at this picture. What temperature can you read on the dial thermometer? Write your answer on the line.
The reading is 76 °F
